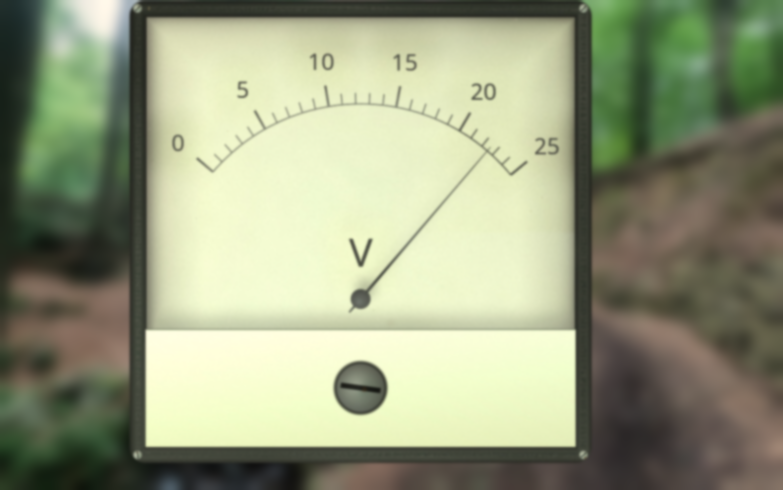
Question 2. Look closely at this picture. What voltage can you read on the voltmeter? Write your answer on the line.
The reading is 22.5 V
